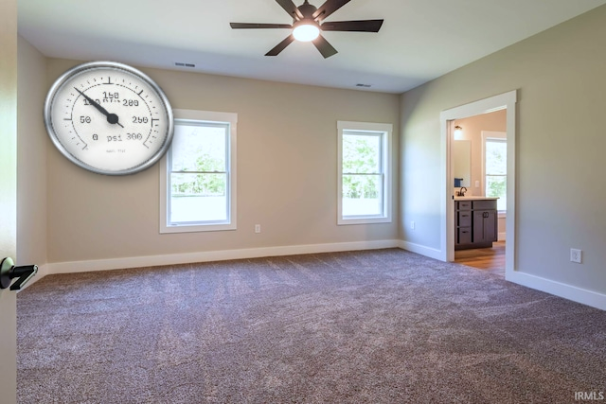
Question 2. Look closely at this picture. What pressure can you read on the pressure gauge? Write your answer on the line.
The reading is 100 psi
